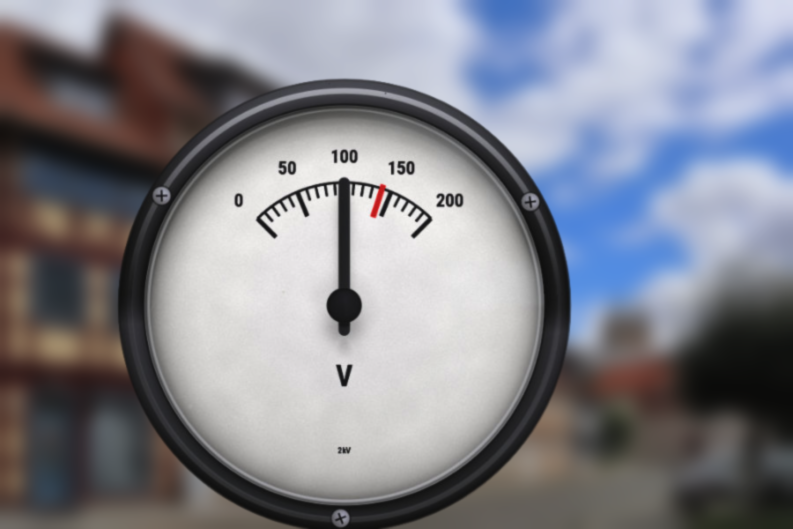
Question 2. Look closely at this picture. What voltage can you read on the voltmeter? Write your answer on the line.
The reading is 100 V
